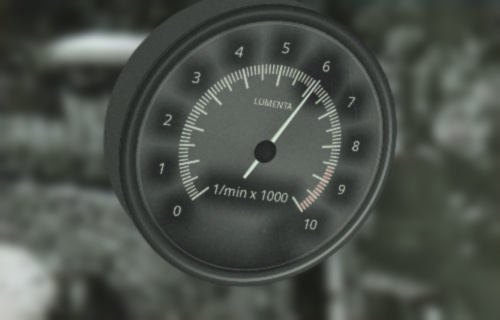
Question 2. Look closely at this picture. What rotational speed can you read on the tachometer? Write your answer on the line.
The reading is 6000 rpm
